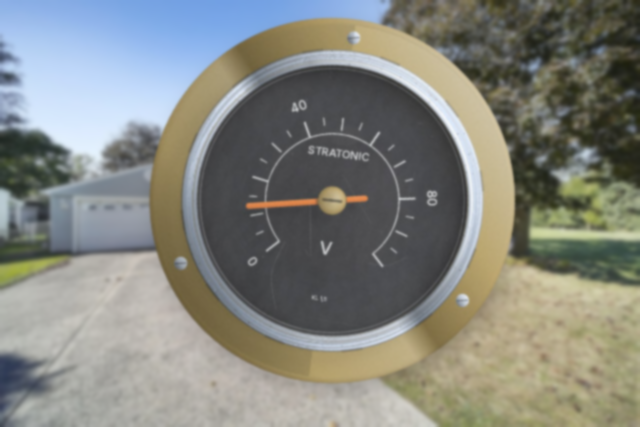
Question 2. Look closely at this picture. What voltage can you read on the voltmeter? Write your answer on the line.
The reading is 12.5 V
